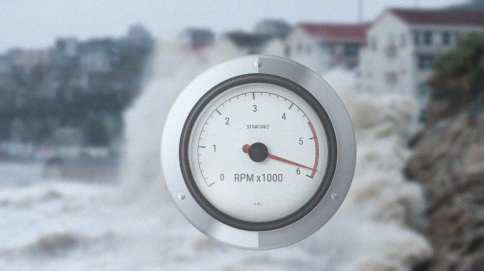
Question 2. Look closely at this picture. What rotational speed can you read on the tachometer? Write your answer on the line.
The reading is 5800 rpm
